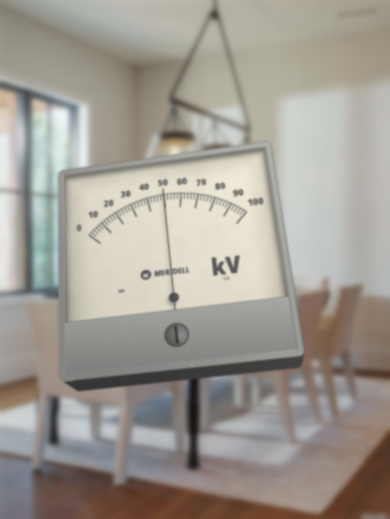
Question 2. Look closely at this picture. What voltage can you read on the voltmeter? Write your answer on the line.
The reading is 50 kV
